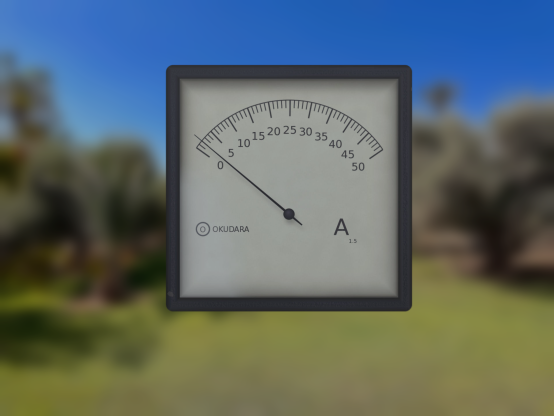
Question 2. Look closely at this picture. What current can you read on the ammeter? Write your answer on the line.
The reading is 2 A
